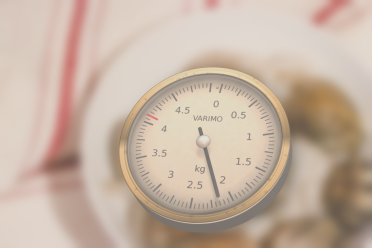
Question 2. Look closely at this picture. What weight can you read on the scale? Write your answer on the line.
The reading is 2.15 kg
